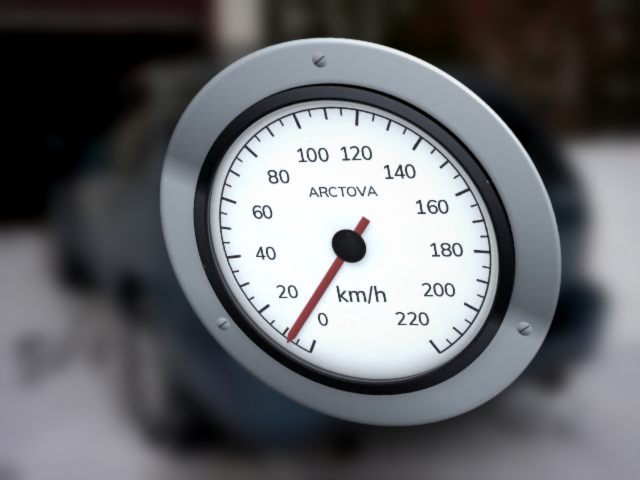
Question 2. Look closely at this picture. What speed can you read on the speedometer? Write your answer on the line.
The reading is 7.5 km/h
